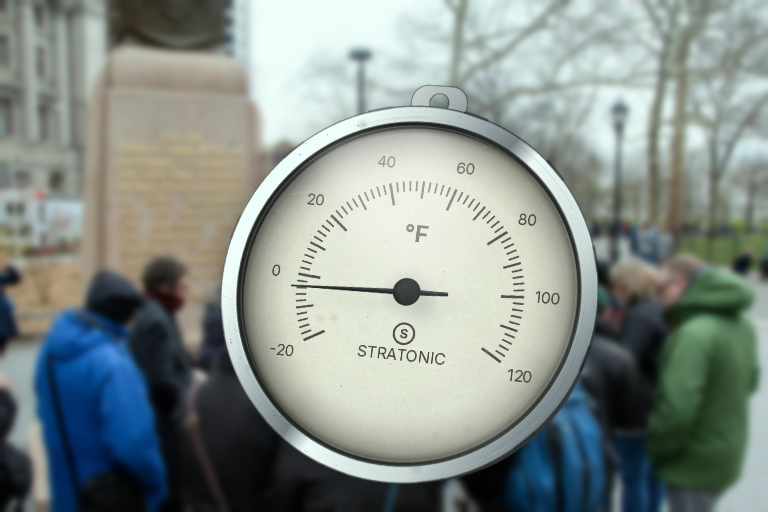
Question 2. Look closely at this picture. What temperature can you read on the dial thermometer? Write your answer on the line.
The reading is -4 °F
